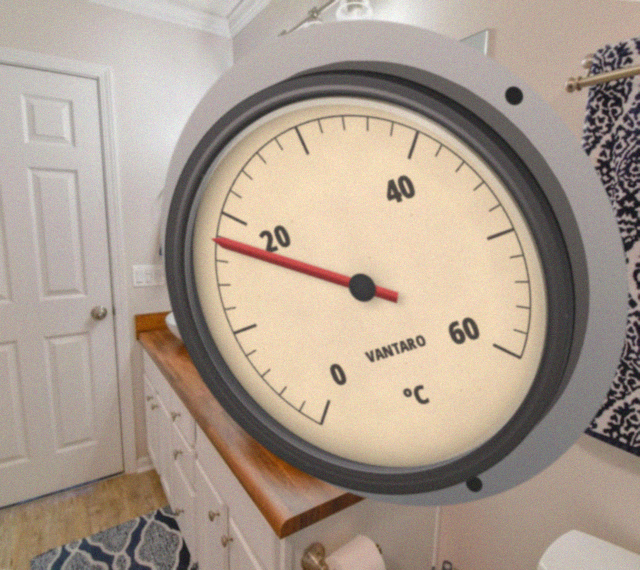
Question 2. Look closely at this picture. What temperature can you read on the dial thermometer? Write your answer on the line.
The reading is 18 °C
